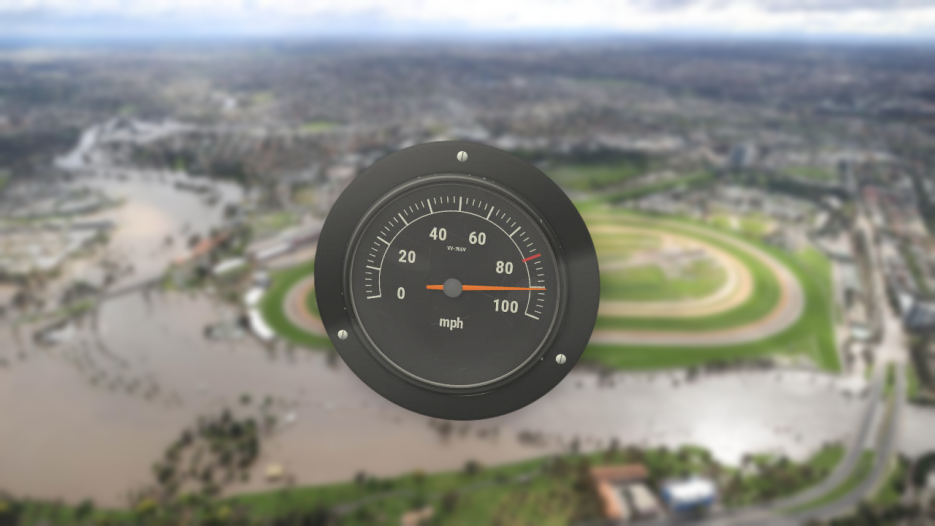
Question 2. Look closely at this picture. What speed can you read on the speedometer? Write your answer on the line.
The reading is 90 mph
